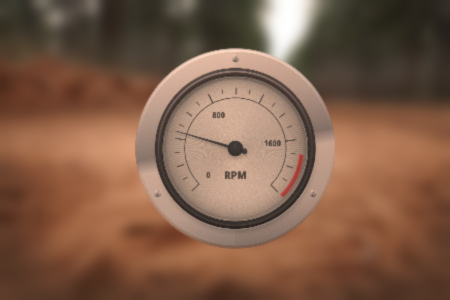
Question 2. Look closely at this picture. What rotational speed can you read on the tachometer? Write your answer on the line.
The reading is 450 rpm
